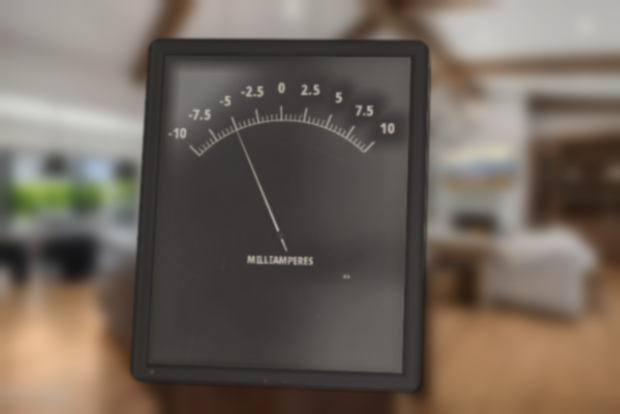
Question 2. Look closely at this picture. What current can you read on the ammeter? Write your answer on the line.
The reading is -5 mA
